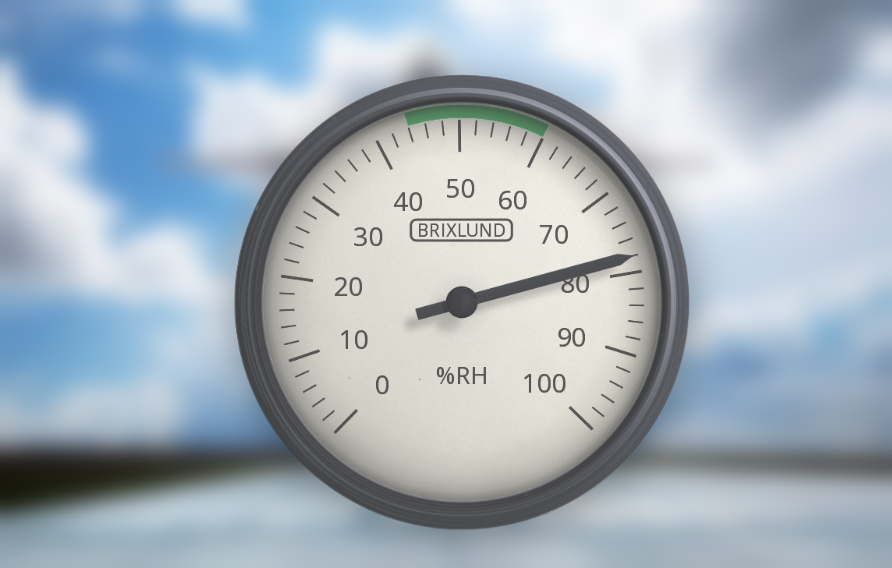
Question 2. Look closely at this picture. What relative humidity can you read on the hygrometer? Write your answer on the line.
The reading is 78 %
